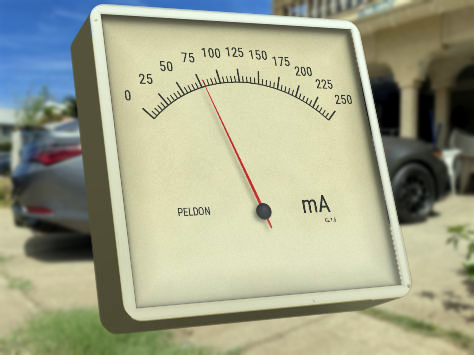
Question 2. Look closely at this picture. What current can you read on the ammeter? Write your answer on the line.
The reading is 75 mA
